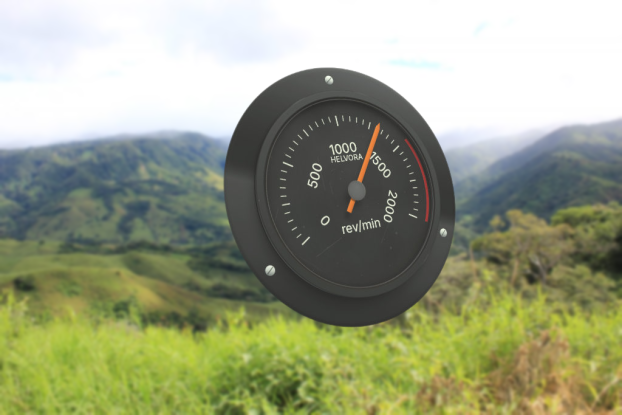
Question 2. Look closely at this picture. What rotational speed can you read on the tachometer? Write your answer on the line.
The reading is 1300 rpm
